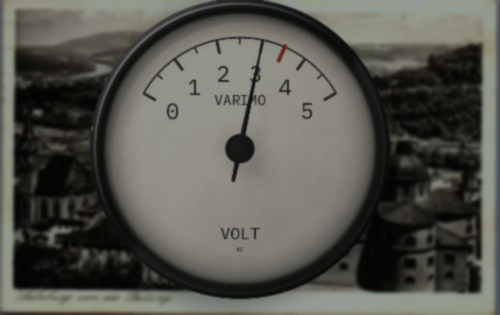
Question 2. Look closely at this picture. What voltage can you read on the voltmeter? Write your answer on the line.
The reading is 3 V
